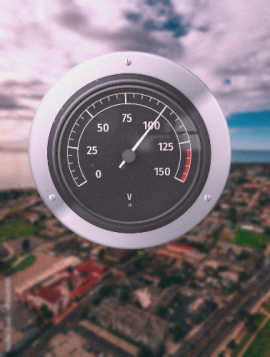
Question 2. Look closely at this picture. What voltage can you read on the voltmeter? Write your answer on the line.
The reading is 100 V
